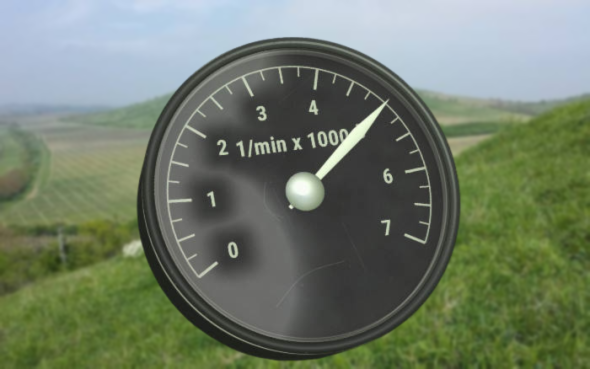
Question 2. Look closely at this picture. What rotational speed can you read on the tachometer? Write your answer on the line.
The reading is 5000 rpm
